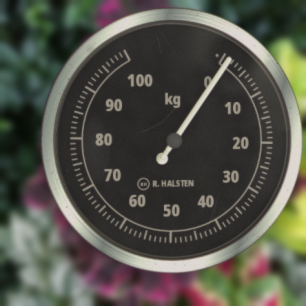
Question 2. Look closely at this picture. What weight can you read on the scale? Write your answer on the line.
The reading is 1 kg
